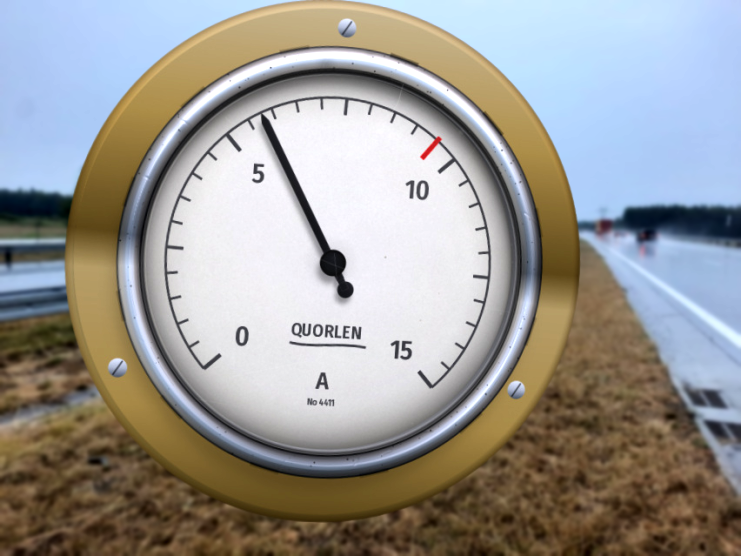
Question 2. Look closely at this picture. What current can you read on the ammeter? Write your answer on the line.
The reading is 5.75 A
